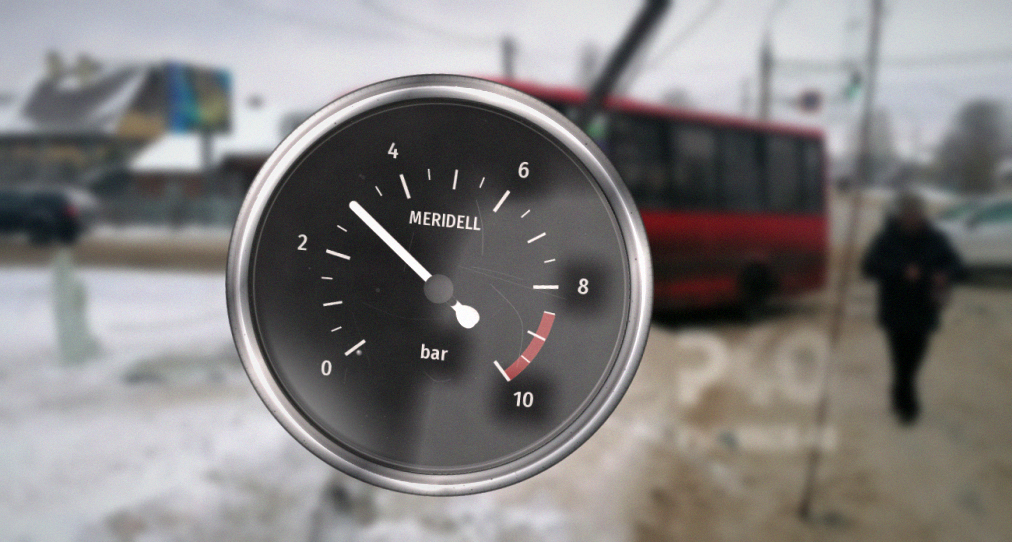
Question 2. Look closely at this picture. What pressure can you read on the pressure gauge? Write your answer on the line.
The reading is 3 bar
